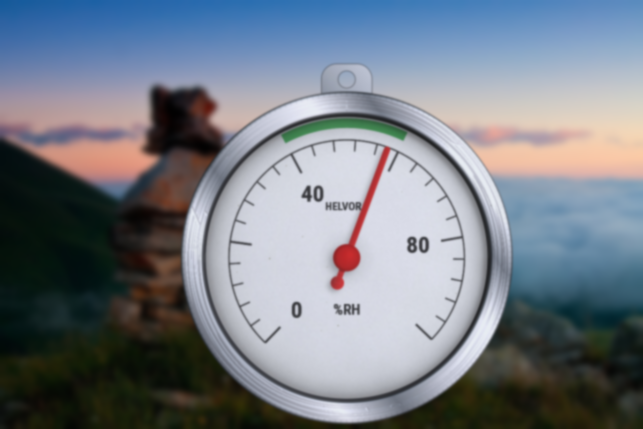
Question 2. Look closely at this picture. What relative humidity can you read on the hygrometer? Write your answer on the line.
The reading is 58 %
